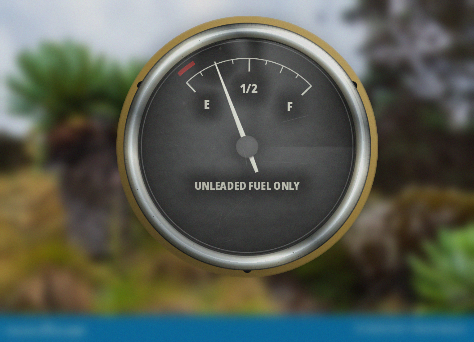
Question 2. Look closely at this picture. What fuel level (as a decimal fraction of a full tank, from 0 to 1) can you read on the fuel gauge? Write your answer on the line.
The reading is 0.25
